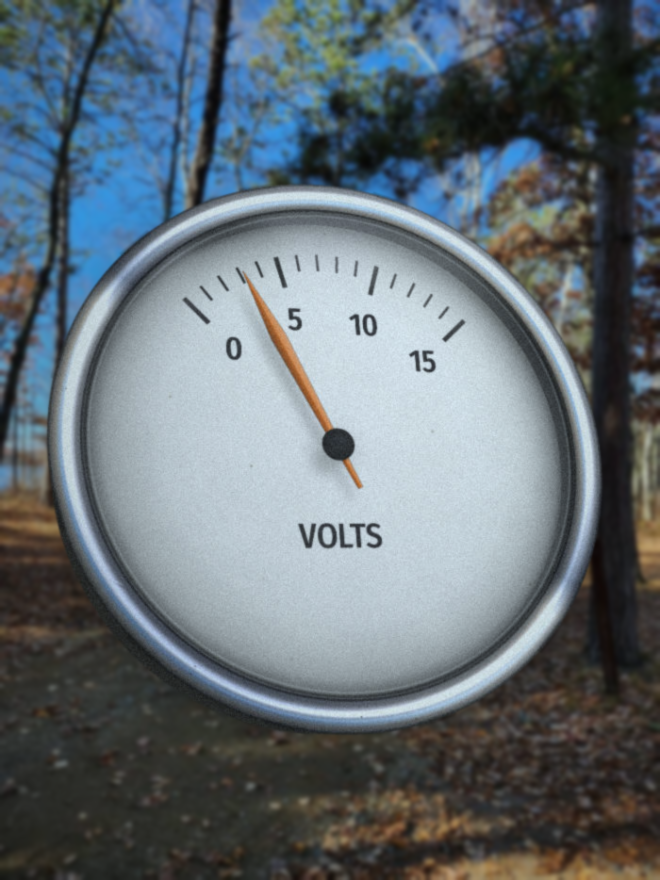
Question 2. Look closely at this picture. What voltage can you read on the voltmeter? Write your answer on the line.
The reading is 3 V
